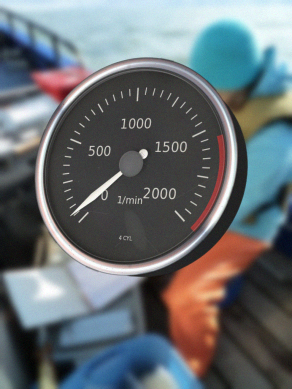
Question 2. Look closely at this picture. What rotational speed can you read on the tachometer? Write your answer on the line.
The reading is 50 rpm
